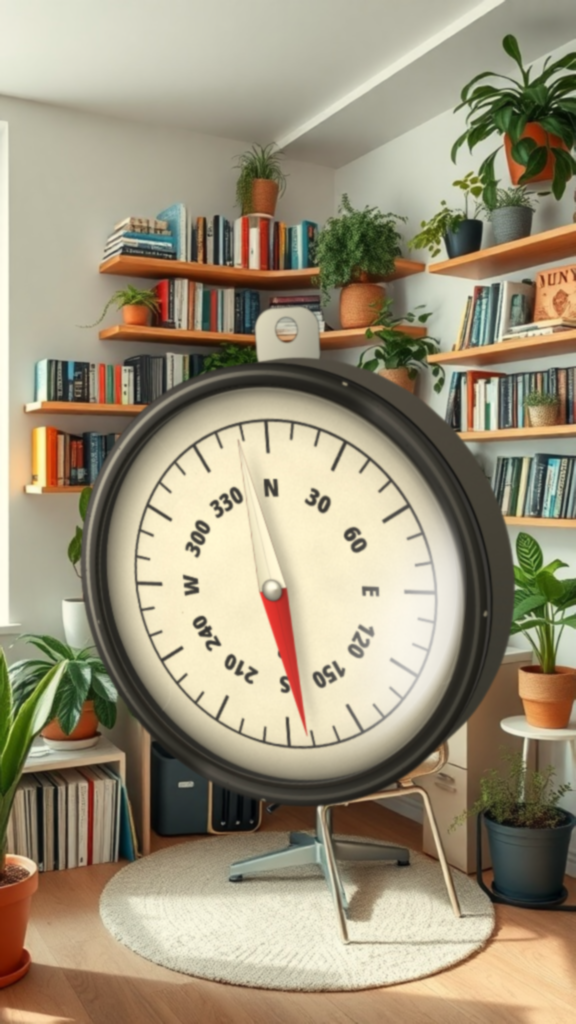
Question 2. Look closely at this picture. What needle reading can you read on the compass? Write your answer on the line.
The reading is 170 °
